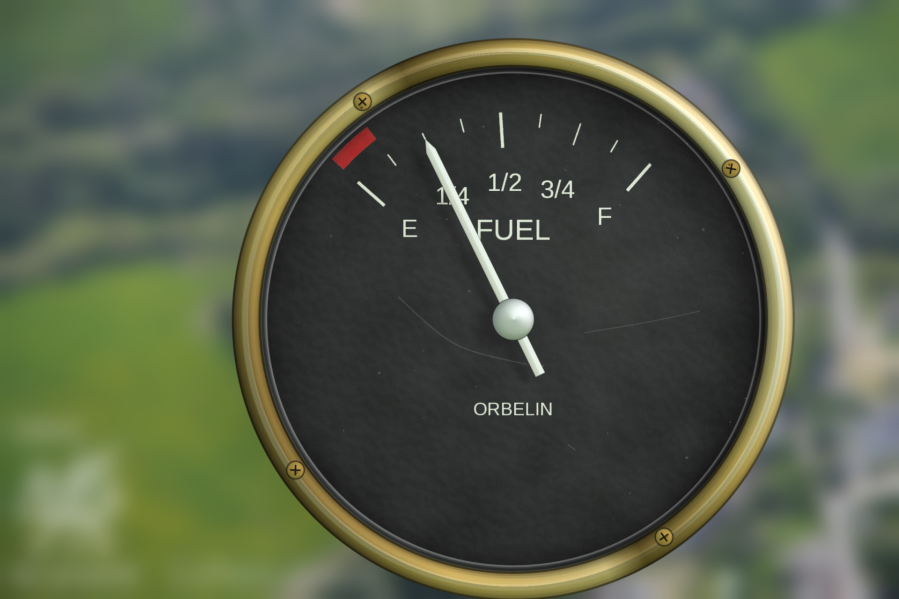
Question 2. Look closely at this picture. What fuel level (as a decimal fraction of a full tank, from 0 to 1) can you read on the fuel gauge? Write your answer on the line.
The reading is 0.25
